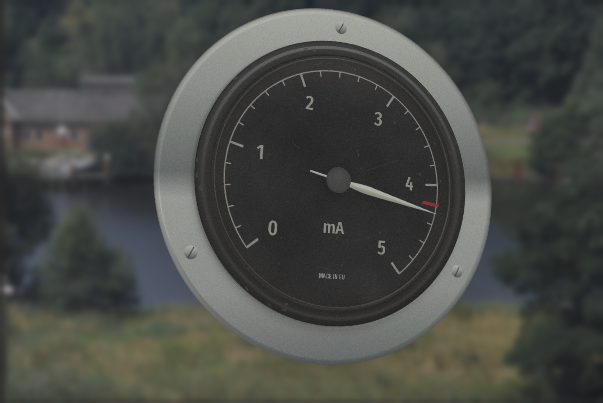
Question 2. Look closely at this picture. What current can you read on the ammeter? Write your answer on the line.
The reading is 4.3 mA
